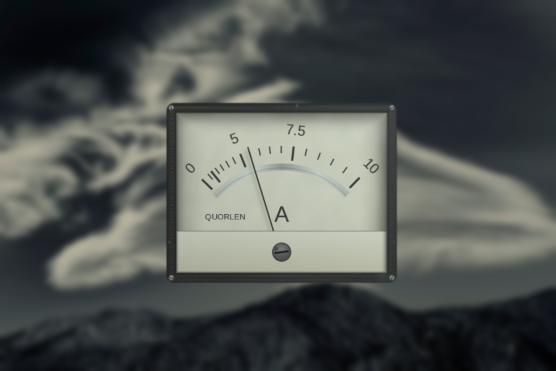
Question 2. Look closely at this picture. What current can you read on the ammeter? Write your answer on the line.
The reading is 5.5 A
